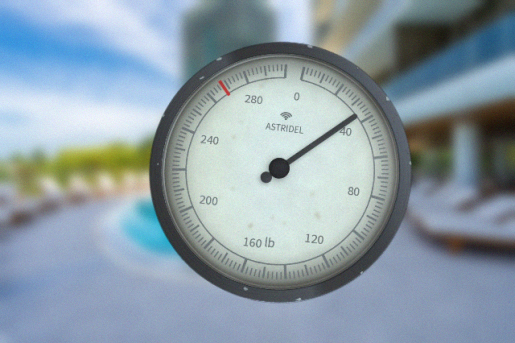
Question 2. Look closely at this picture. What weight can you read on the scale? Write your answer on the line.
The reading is 36 lb
